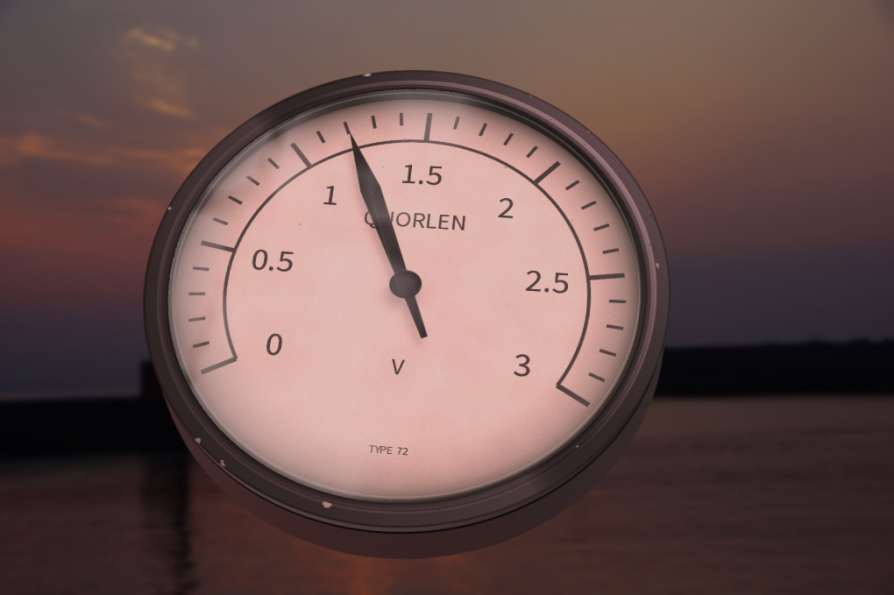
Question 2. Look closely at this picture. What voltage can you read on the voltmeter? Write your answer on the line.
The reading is 1.2 V
